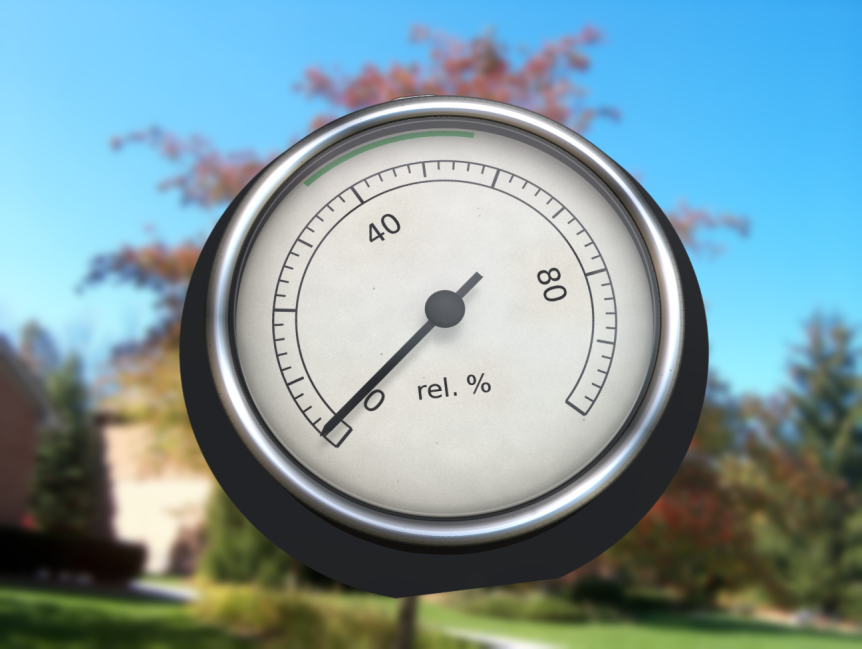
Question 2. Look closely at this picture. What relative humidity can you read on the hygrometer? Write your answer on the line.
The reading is 2 %
